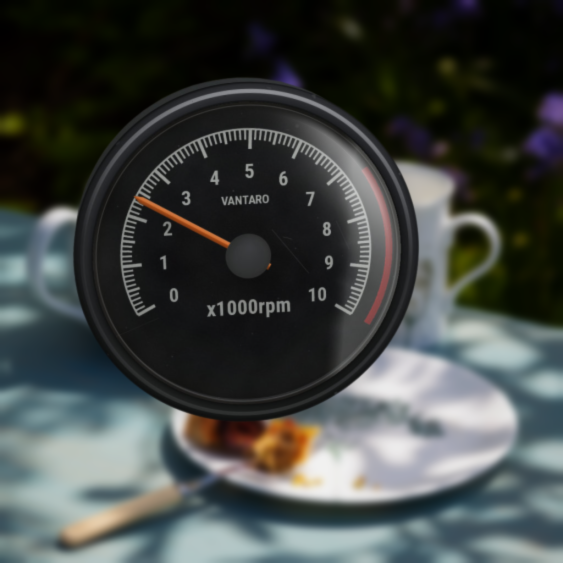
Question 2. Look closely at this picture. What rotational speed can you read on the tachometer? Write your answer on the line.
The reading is 2400 rpm
